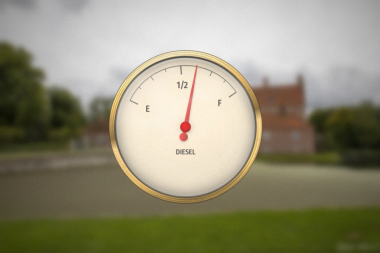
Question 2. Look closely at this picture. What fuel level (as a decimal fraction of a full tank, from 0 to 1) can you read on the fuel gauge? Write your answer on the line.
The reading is 0.625
